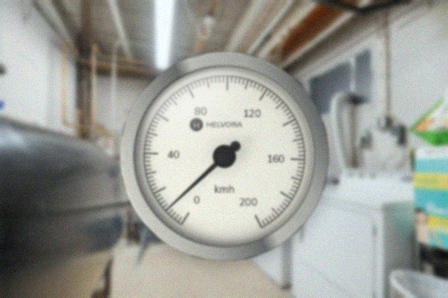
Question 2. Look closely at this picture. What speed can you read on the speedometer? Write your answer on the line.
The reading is 10 km/h
